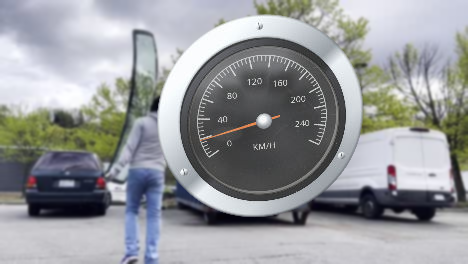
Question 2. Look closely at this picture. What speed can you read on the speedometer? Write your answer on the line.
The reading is 20 km/h
